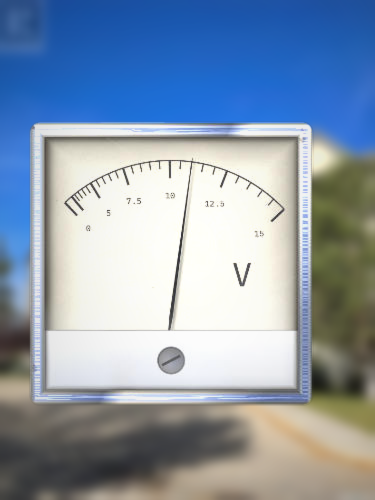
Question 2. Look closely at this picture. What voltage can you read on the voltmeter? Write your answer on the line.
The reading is 11 V
